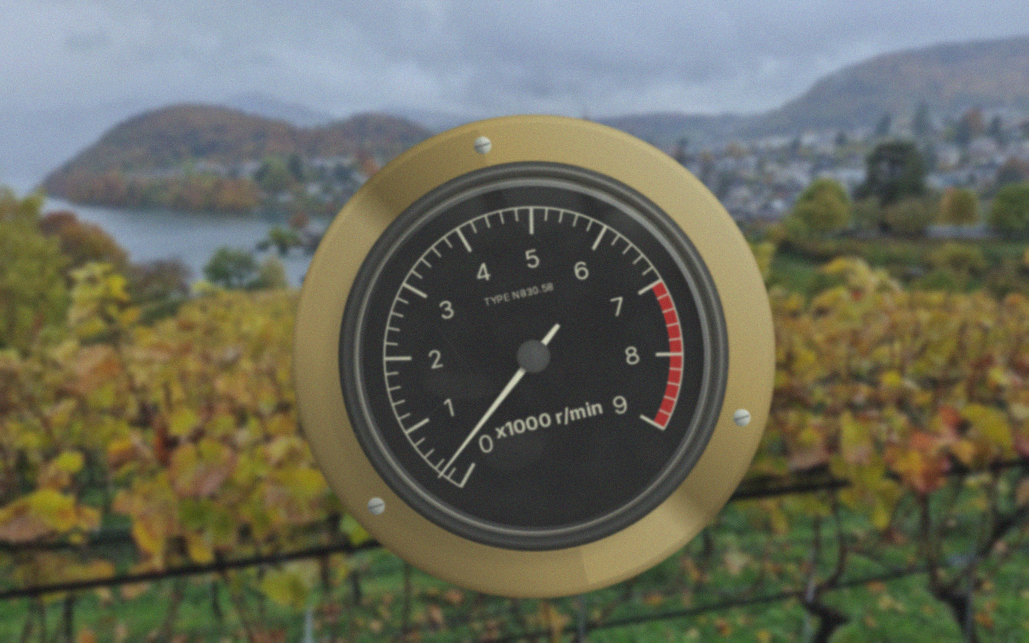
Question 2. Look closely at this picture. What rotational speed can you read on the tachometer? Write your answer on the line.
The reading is 300 rpm
